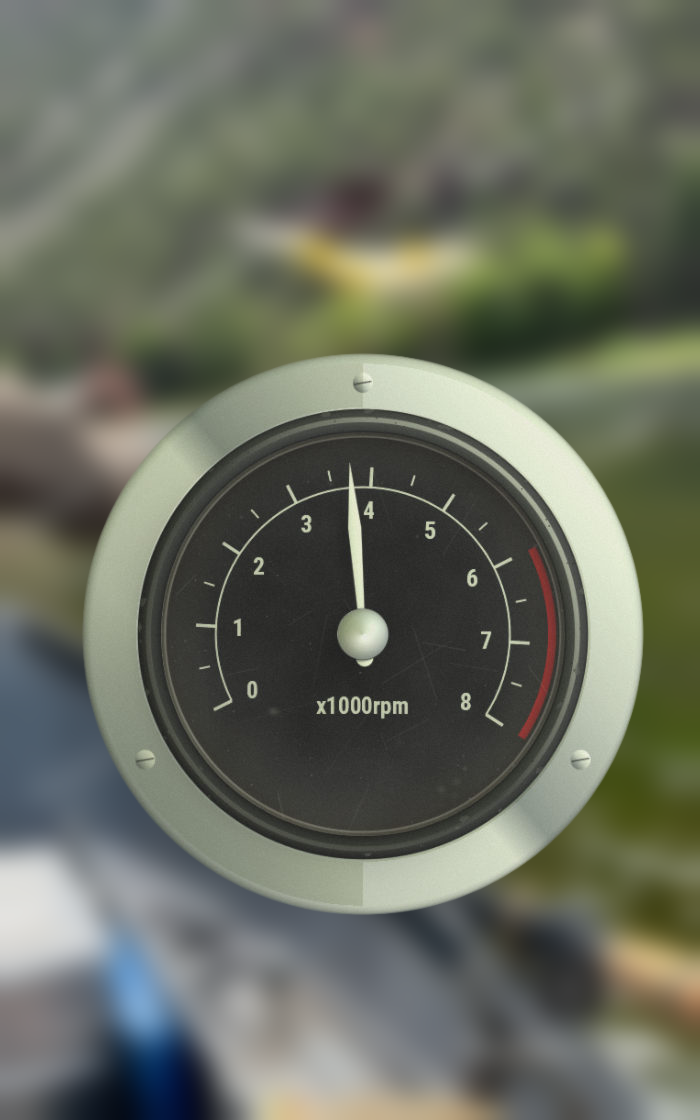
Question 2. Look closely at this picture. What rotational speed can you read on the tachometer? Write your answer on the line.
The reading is 3750 rpm
